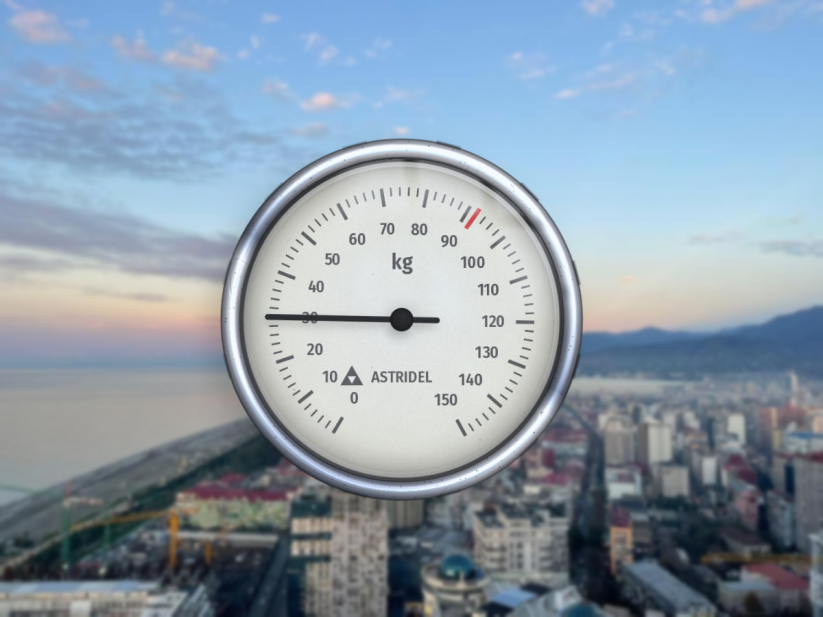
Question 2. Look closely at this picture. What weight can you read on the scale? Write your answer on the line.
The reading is 30 kg
